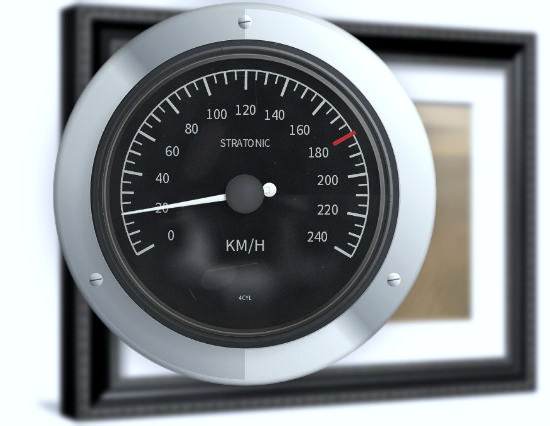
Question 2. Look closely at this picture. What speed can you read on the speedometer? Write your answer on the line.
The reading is 20 km/h
